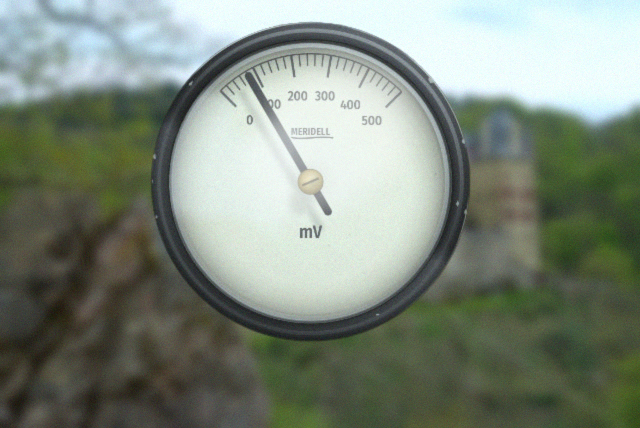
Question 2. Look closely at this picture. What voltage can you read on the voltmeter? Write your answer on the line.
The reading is 80 mV
